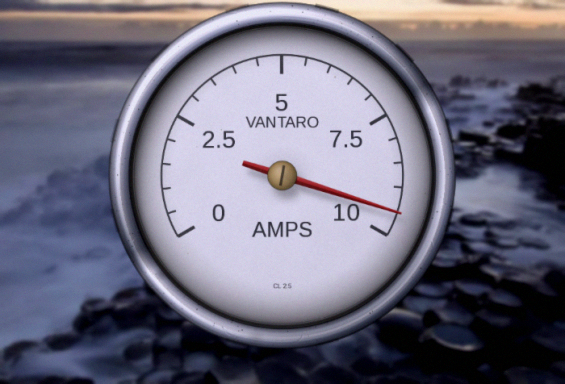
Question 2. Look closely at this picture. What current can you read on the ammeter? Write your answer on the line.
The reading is 9.5 A
